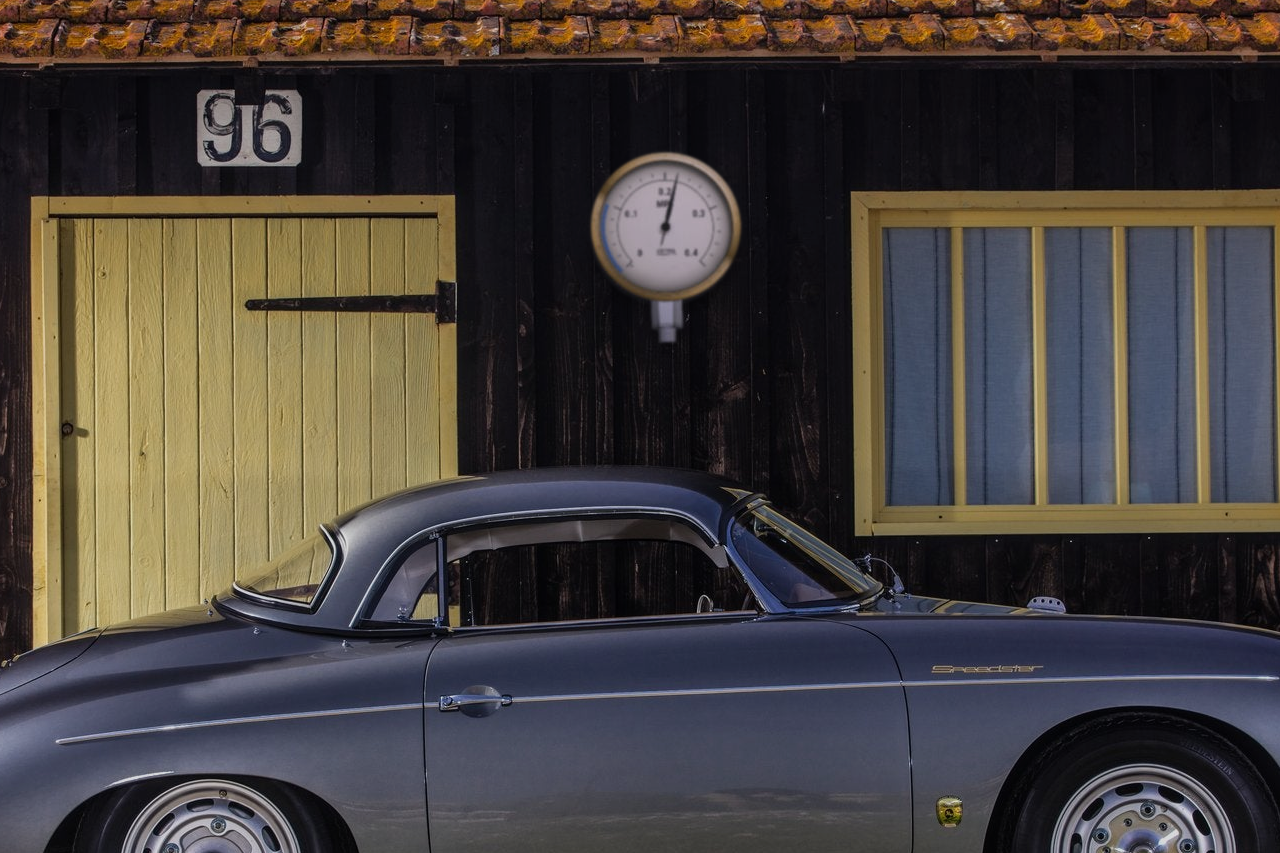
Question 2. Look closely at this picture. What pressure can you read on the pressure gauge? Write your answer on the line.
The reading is 0.22 MPa
